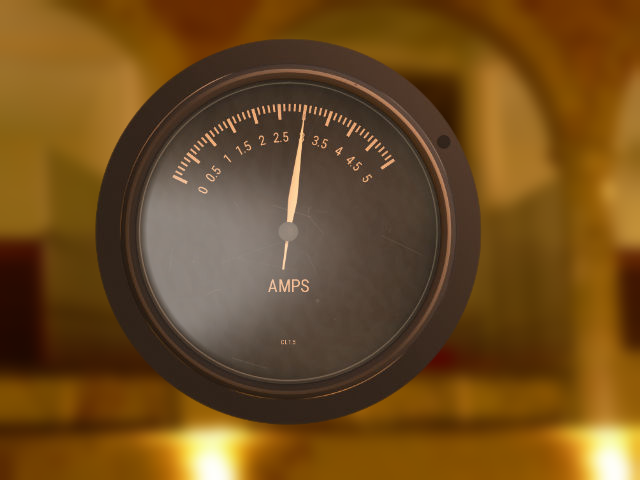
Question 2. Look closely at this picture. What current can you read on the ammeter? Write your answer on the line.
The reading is 3 A
